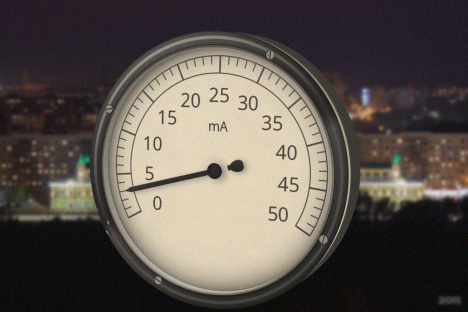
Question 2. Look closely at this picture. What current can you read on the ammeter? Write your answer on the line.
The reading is 3 mA
